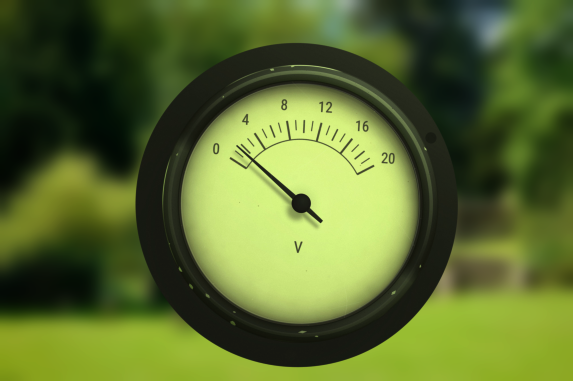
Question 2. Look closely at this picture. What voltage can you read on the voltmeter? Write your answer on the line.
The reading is 1.5 V
